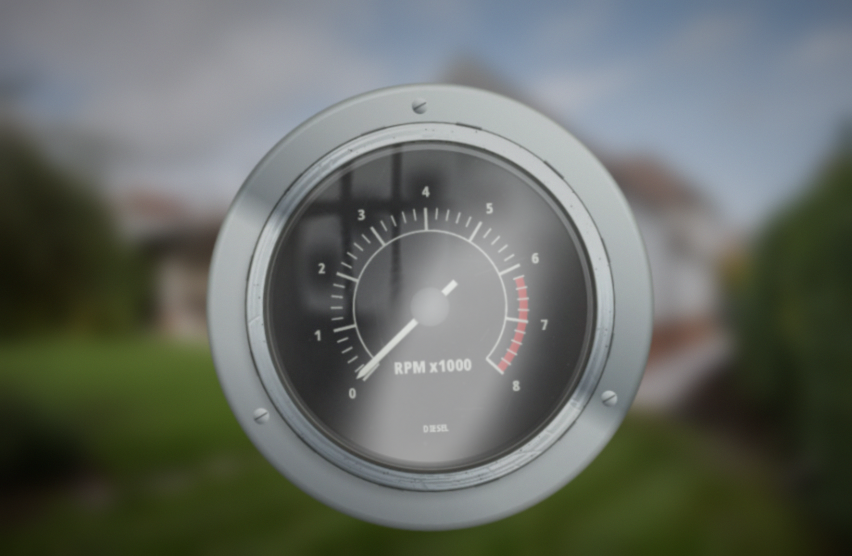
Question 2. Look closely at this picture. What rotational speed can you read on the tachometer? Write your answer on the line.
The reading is 100 rpm
